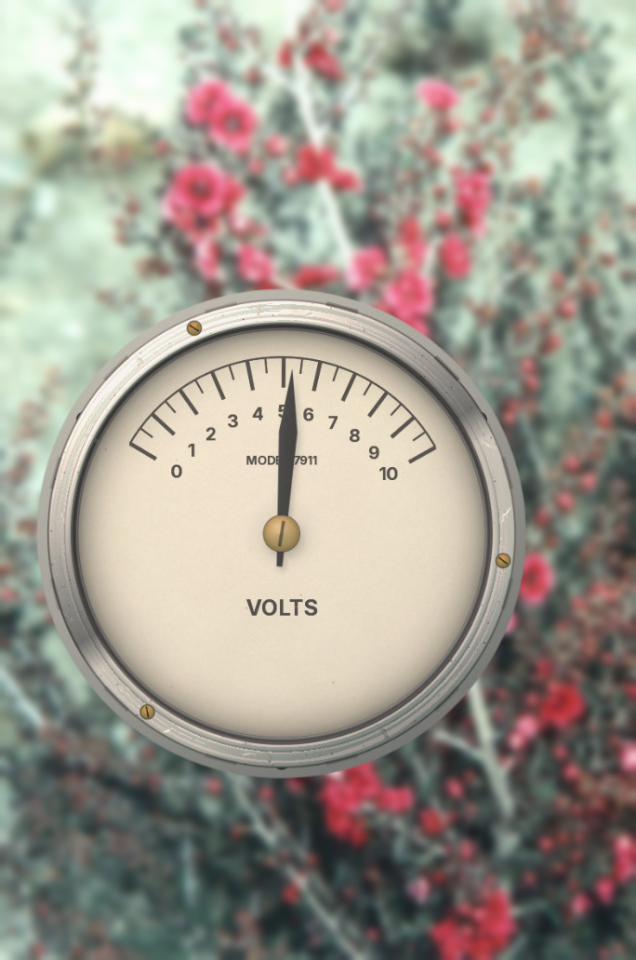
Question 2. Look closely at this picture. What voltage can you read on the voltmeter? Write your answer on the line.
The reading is 5.25 V
